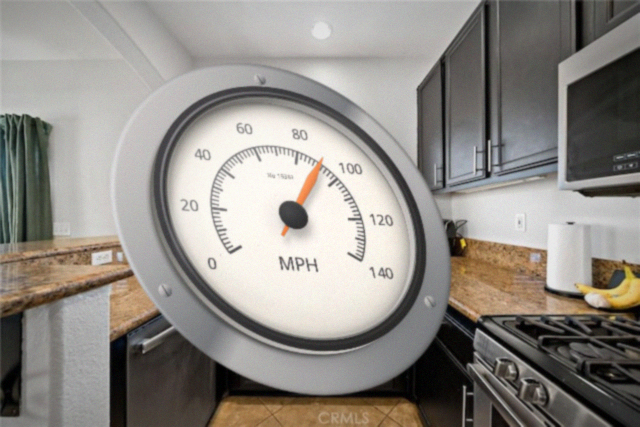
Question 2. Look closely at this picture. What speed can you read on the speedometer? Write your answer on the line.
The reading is 90 mph
